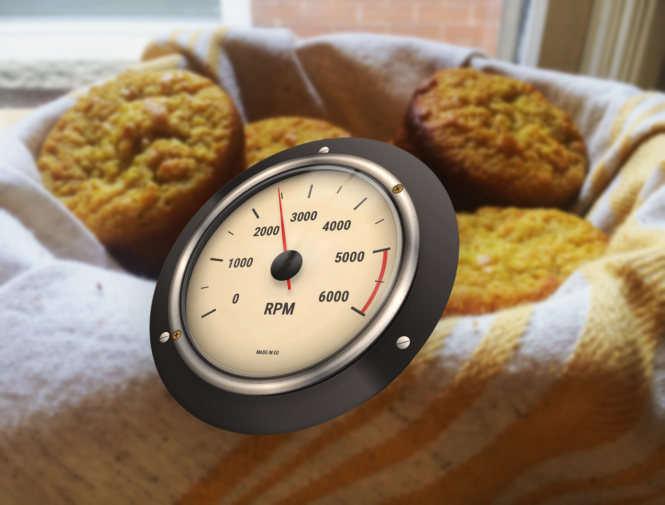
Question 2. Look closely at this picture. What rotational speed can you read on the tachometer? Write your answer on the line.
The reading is 2500 rpm
